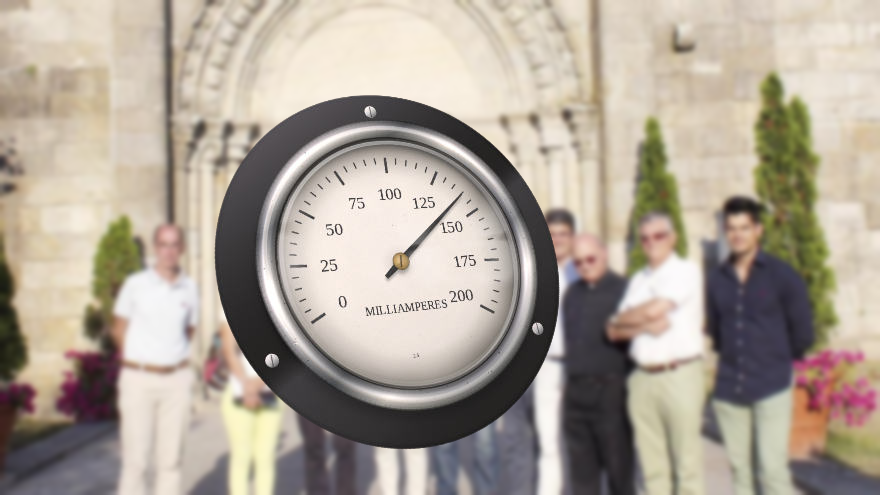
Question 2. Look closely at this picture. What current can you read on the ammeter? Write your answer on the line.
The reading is 140 mA
